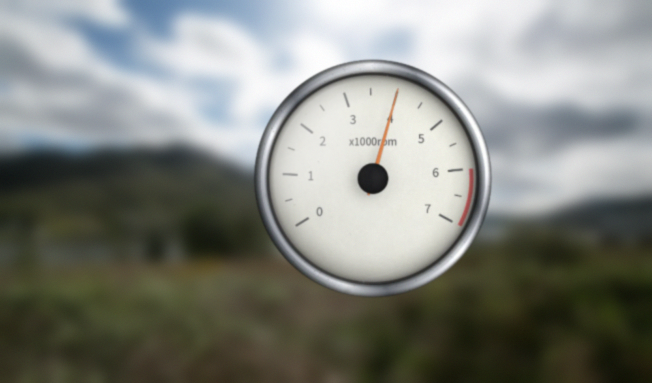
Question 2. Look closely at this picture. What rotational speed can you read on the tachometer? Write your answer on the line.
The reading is 4000 rpm
